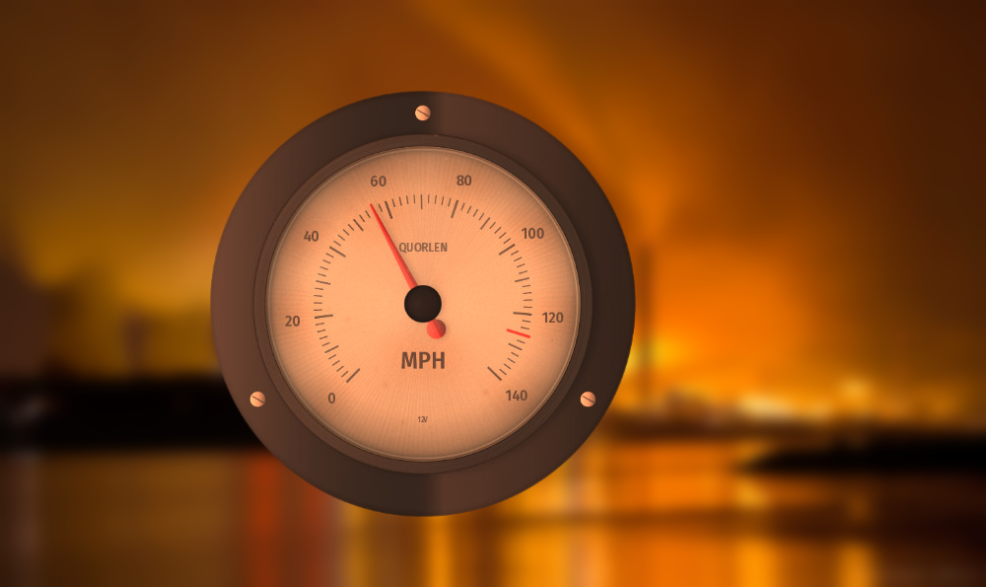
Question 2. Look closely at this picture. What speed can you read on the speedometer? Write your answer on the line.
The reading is 56 mph
